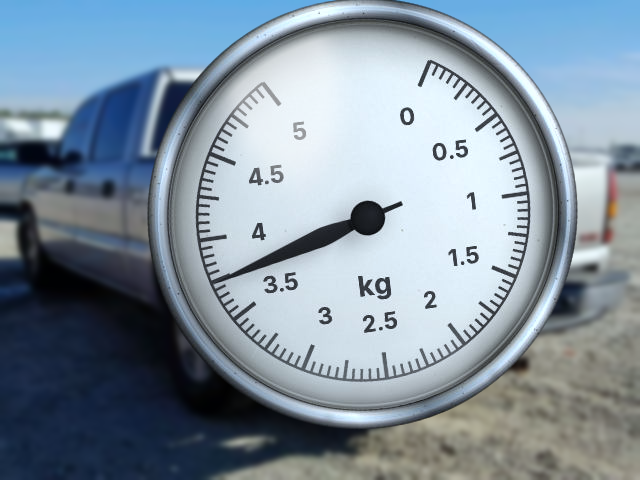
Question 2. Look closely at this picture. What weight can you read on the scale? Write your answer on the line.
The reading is 3.75 kg
